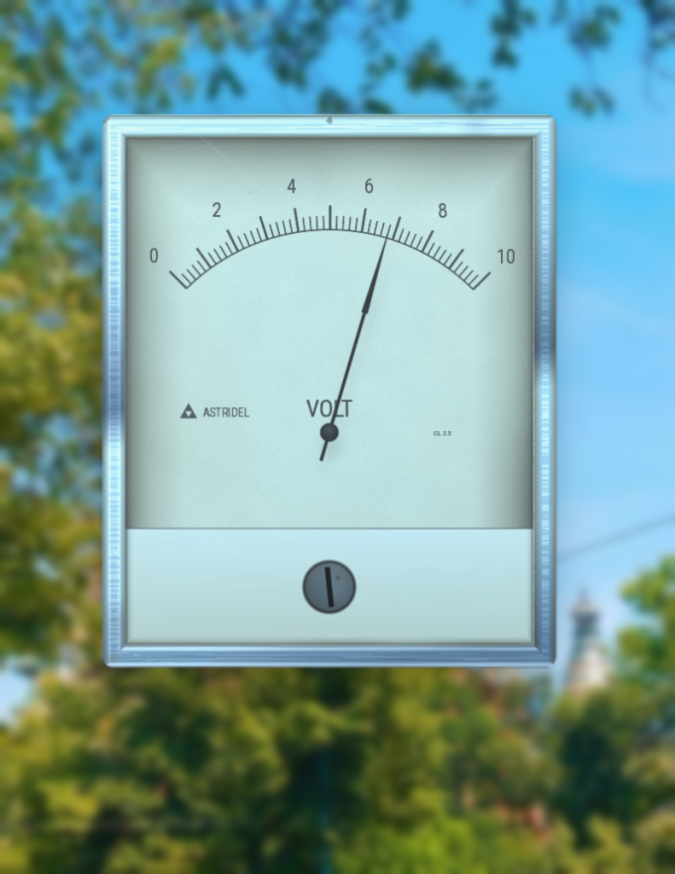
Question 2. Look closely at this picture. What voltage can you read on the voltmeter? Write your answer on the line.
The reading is 6.8 V
